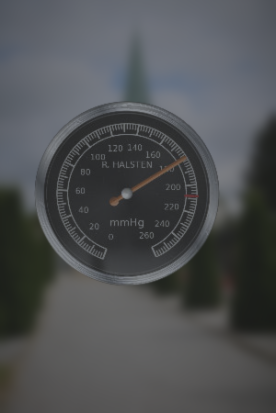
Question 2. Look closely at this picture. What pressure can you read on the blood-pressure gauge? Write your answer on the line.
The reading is 180 mmHg
